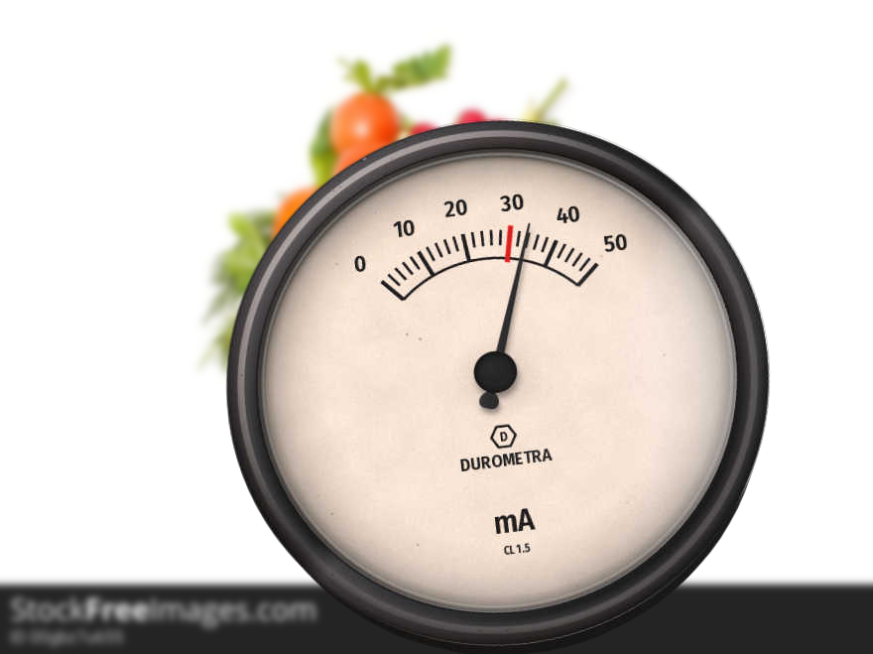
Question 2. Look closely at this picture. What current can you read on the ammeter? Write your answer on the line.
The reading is 34 mA
